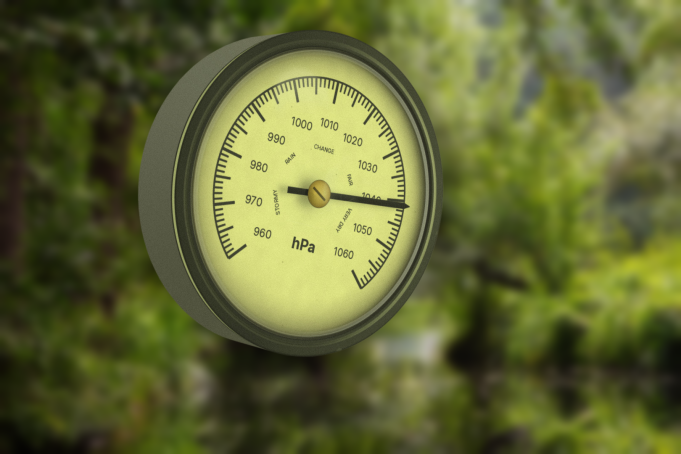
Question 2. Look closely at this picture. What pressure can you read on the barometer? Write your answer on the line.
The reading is 1041 hPa
